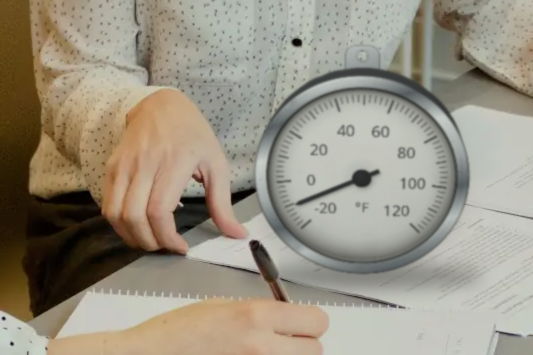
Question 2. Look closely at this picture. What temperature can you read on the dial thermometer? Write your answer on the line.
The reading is -10 °F
